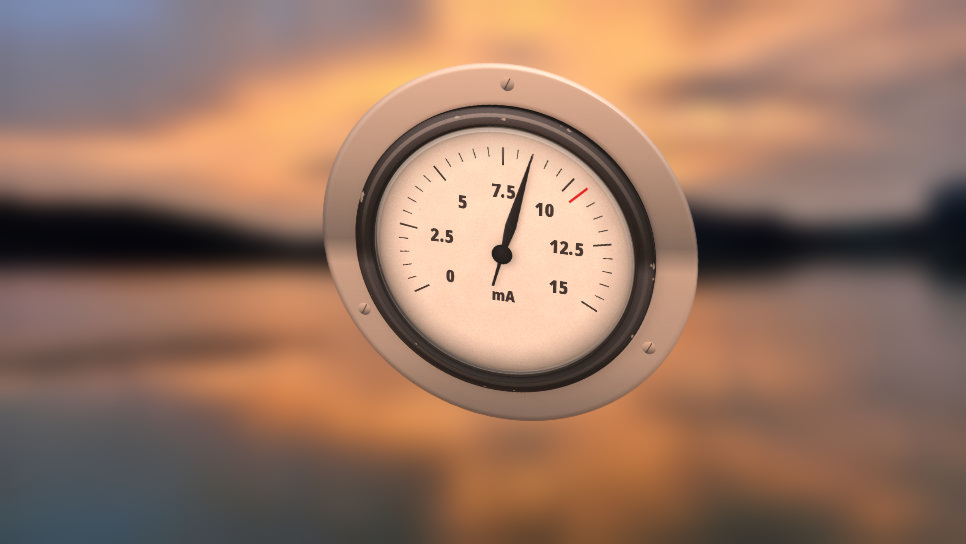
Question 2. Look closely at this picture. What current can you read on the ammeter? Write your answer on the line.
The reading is 8.5 mA
